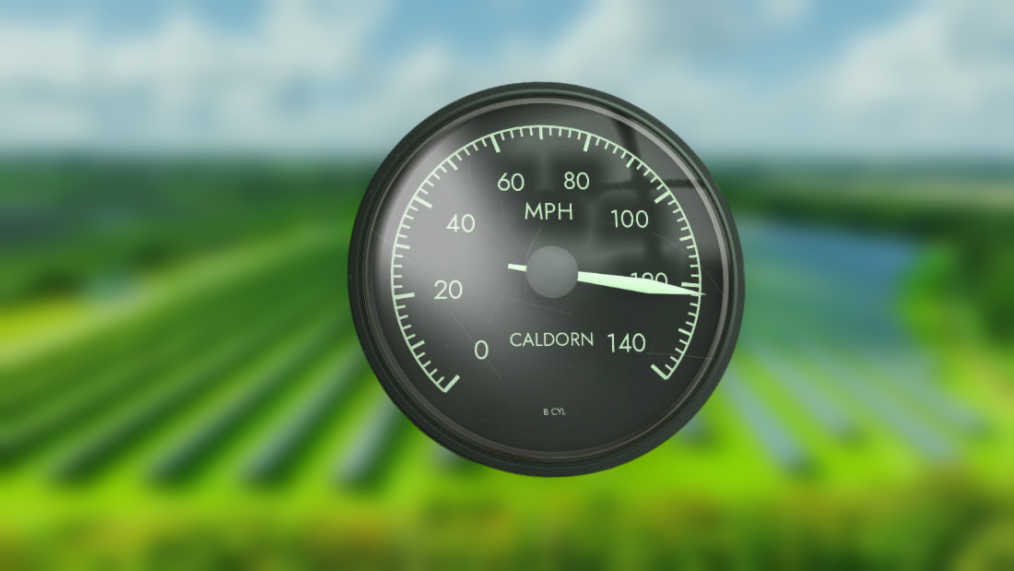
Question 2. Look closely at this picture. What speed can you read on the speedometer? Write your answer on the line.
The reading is 122 mph
